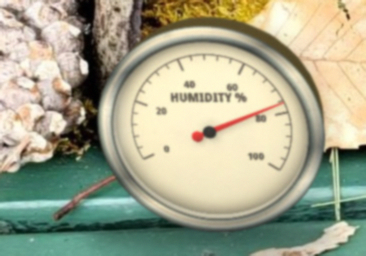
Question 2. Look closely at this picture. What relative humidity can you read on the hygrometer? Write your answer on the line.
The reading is 76 %
